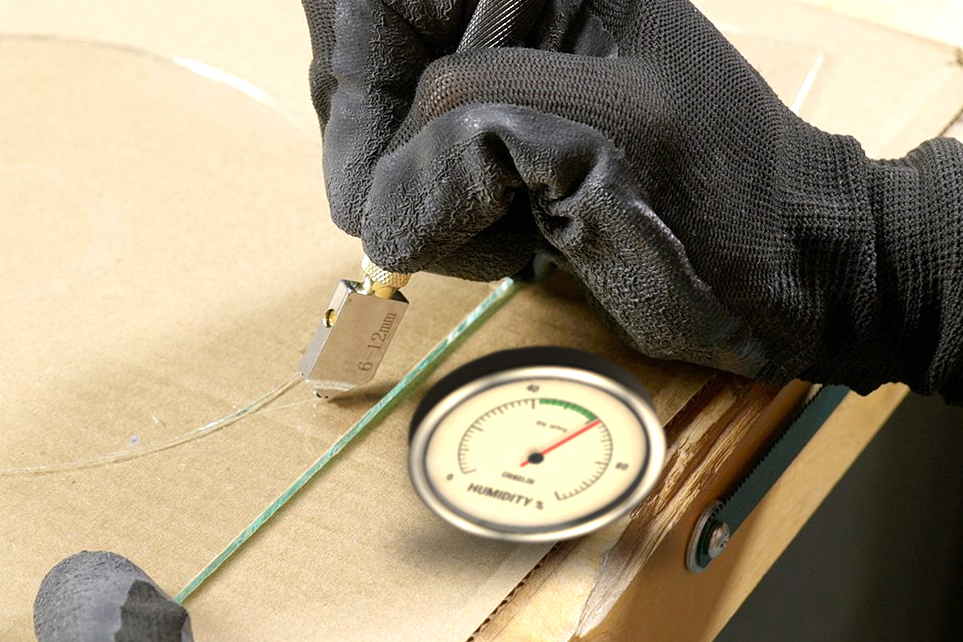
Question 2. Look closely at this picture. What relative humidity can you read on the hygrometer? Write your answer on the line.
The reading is 60 %
